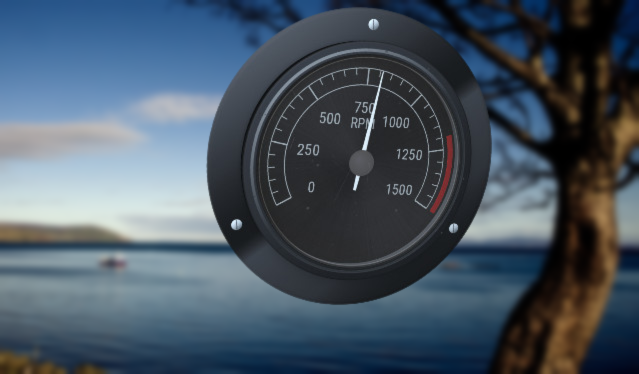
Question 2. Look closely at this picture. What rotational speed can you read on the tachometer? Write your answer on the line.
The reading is 800 rpm
